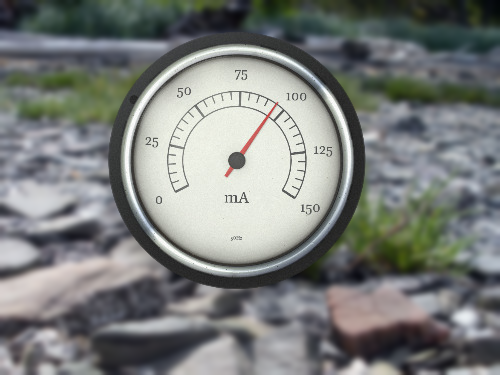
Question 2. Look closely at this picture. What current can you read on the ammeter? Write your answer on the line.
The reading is 95 mA
